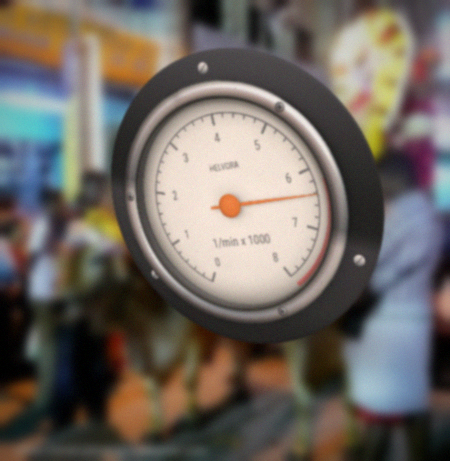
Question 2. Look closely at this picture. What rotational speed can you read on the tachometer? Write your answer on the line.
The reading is 6400 rpm
